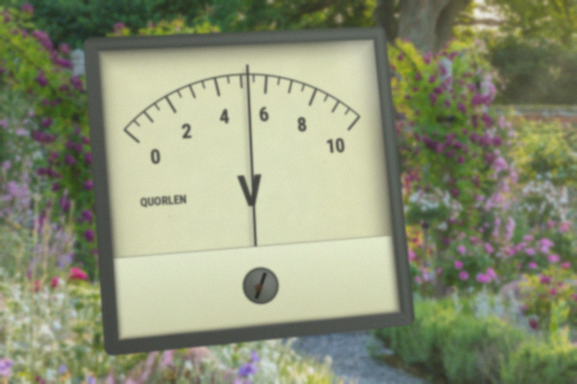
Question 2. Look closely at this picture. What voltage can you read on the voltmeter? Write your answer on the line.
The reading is 5.25 V
